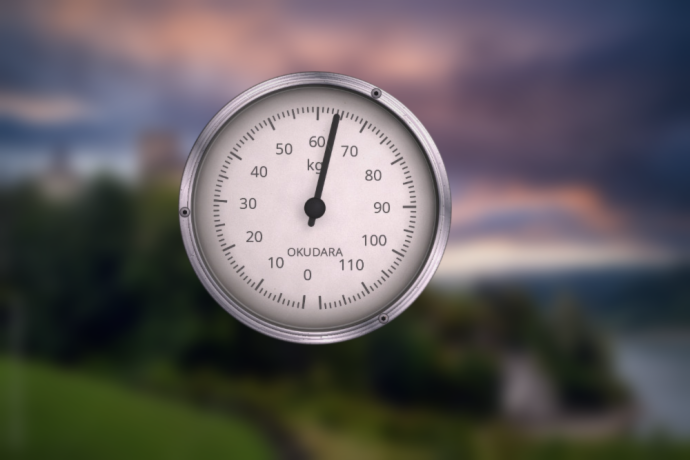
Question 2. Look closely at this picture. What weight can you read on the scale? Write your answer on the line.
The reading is 64 kg
